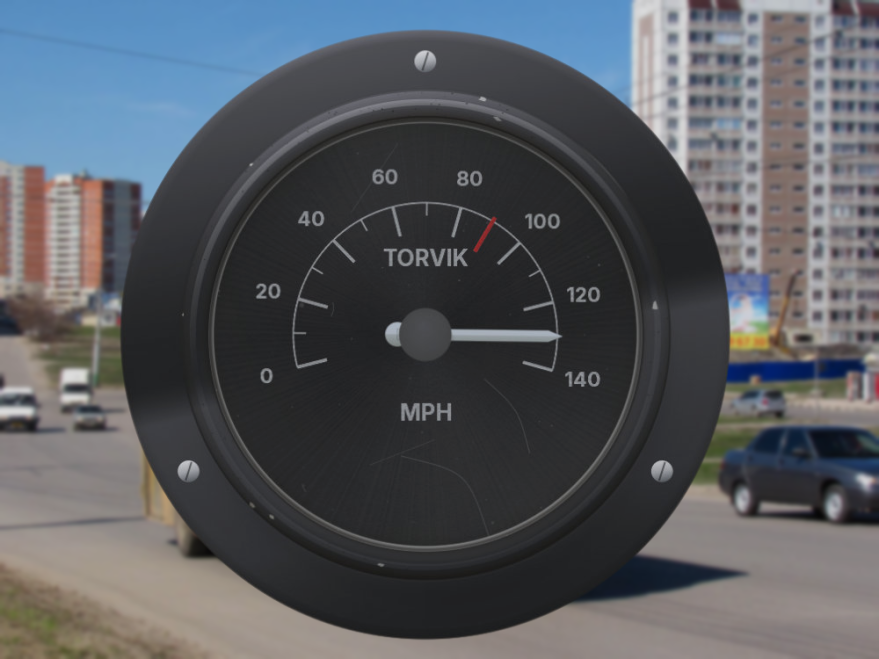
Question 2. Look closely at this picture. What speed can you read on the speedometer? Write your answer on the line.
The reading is 130 mph
